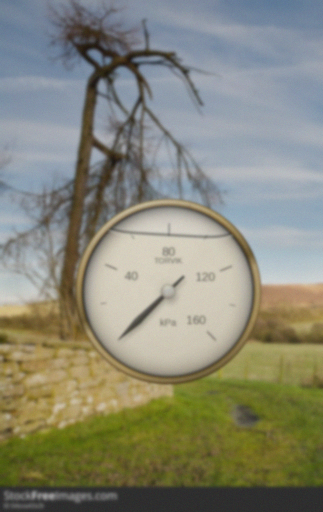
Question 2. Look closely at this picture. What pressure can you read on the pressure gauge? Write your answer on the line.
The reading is 0 kPa
